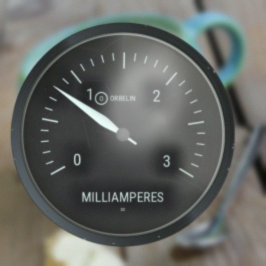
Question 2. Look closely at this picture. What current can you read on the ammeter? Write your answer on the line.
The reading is 0.8 mA
